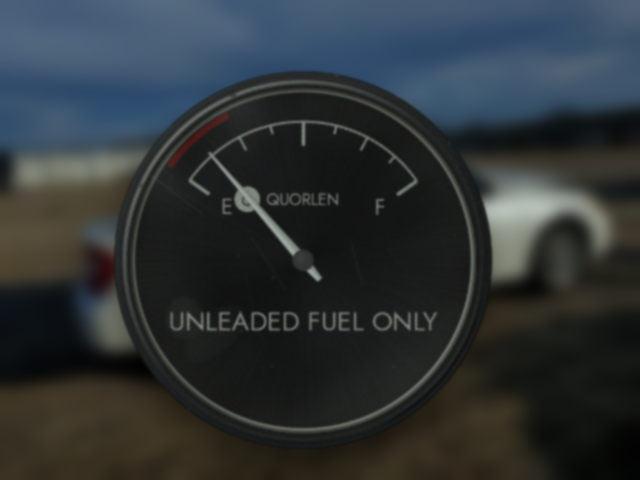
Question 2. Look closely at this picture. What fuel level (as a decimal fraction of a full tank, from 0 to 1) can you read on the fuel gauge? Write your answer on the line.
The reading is 0.125
